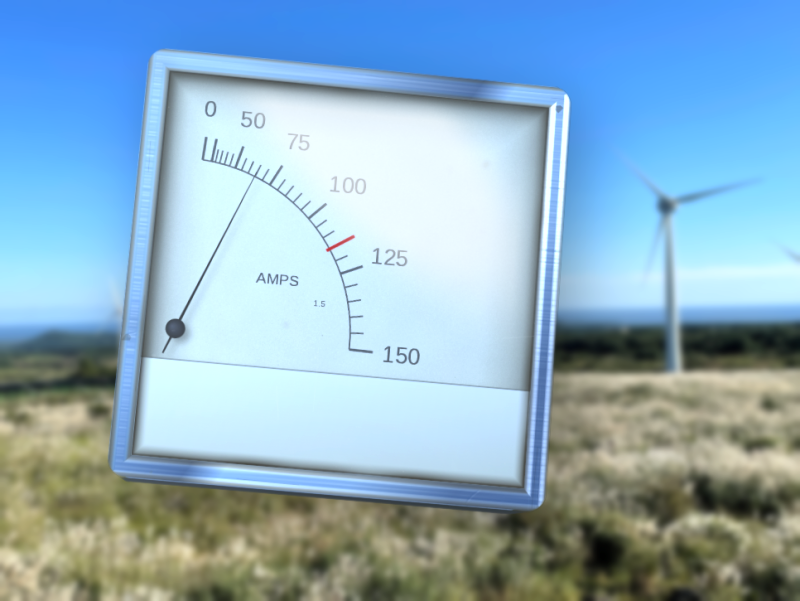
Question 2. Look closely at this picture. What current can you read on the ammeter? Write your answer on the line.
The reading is 65 A
